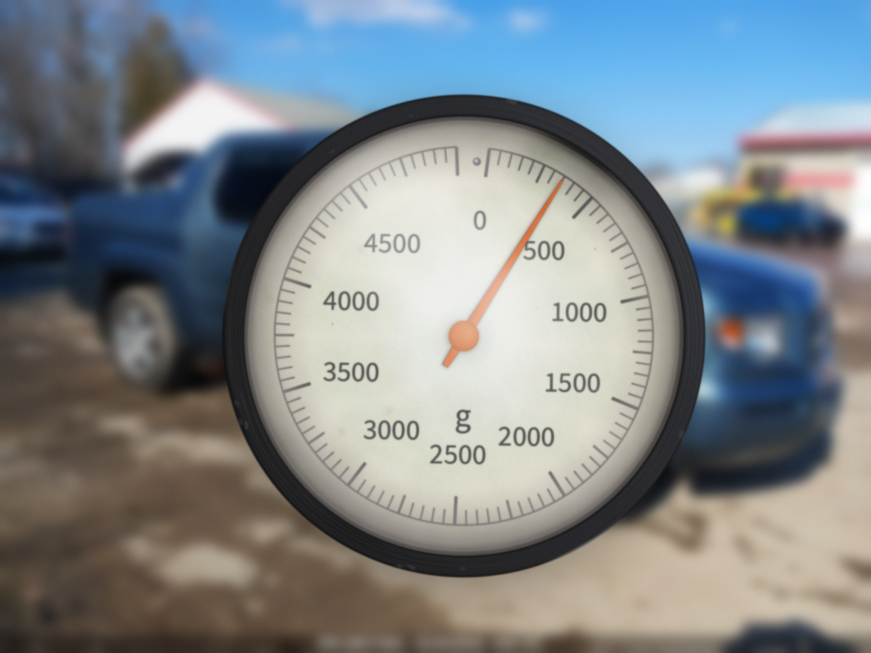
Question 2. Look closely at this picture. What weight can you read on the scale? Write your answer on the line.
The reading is 350 g
